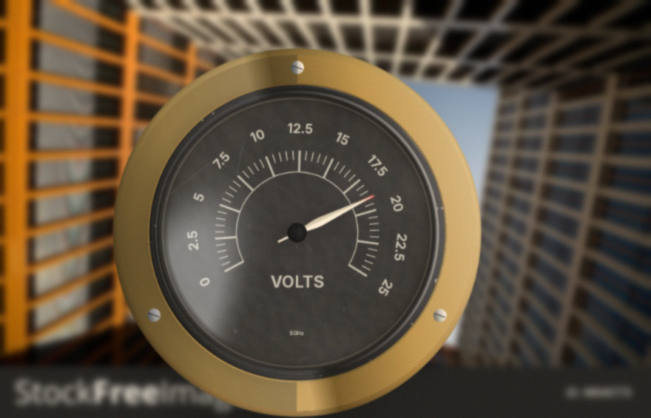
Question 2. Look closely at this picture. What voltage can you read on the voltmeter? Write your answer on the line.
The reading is 19 V
